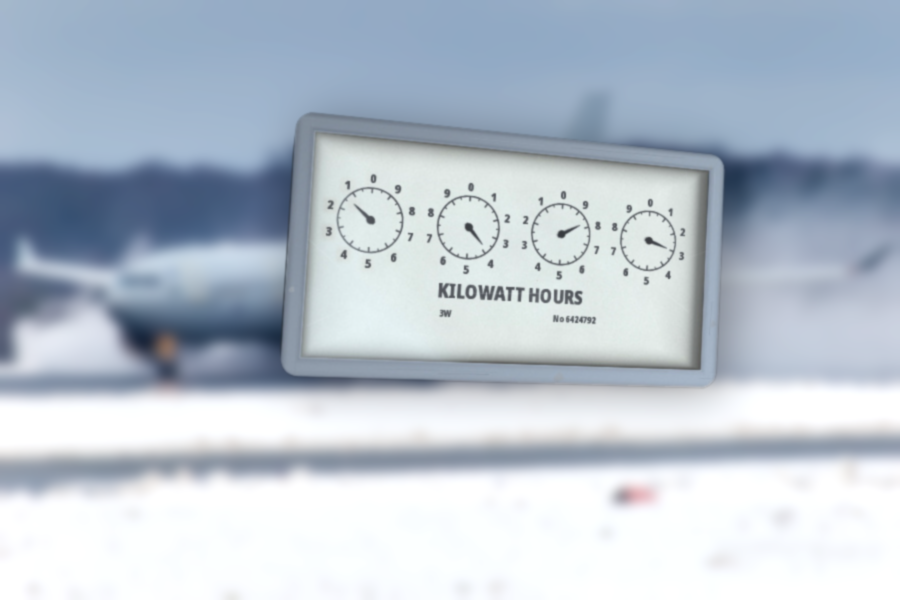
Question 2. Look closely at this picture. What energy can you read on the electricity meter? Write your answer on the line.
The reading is 1383 kWh
